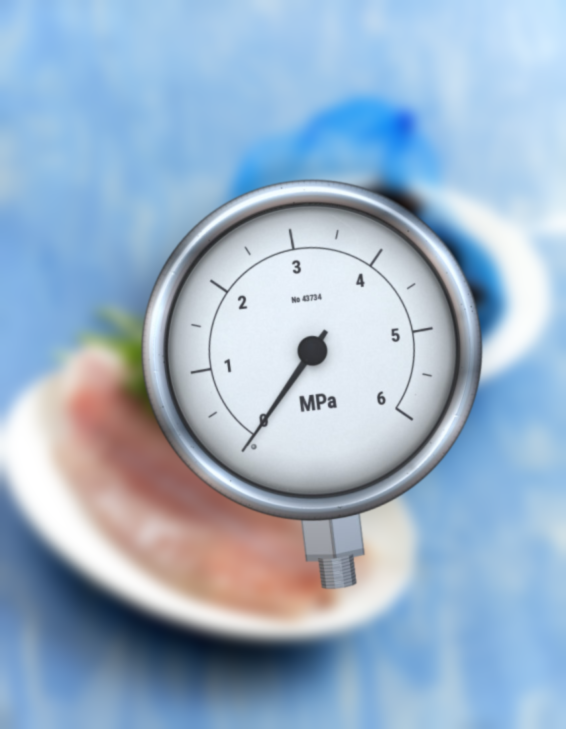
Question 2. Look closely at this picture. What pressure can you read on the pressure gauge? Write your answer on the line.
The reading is 0 MPa
